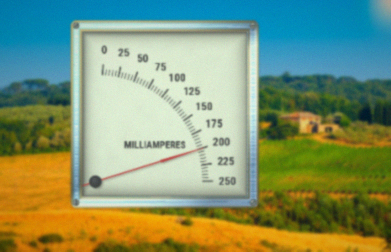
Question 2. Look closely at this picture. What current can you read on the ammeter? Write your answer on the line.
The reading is 200 mA
